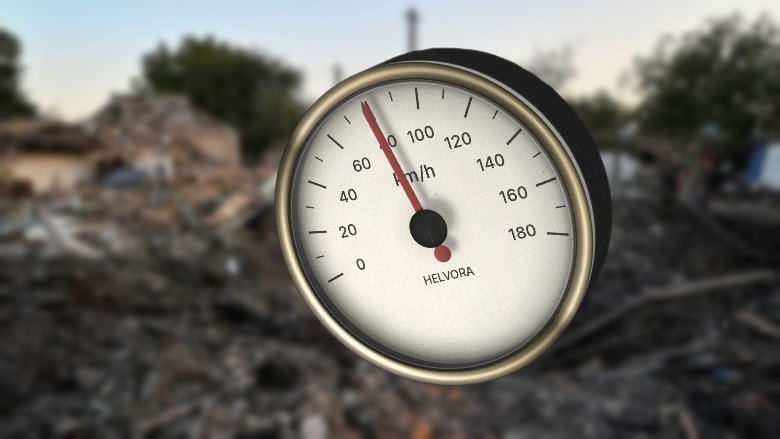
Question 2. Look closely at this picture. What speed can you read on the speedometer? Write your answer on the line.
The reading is 80 km/h
